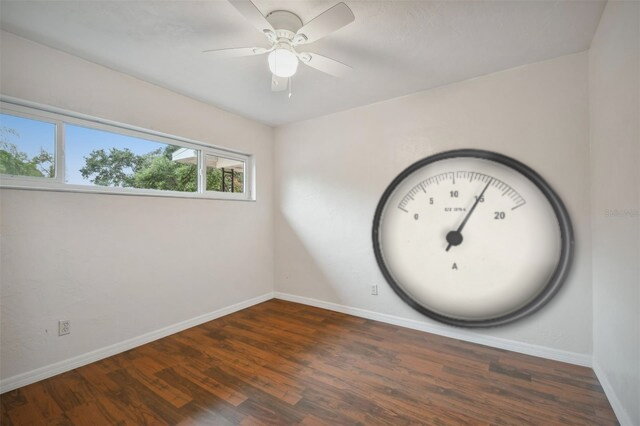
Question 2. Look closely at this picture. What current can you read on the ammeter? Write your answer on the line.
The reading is 15 A
